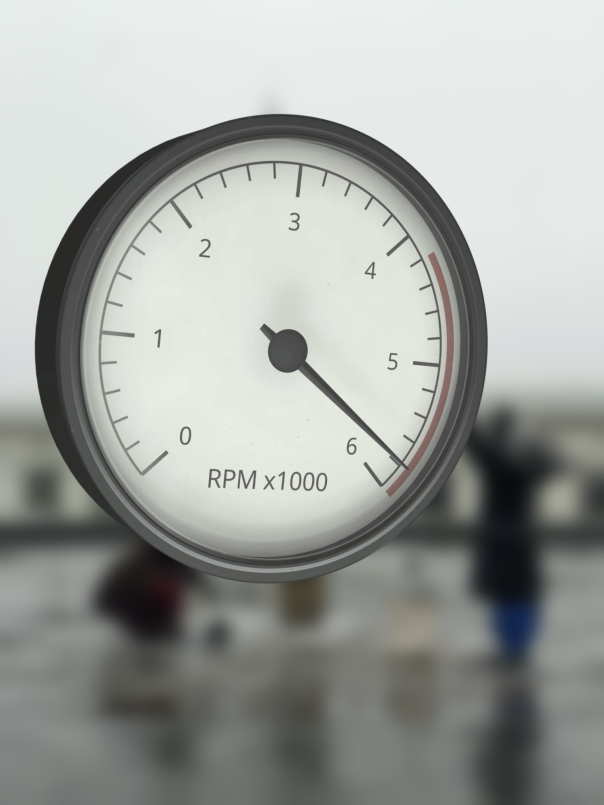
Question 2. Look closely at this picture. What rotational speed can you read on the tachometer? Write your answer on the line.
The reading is 5800 rpm
